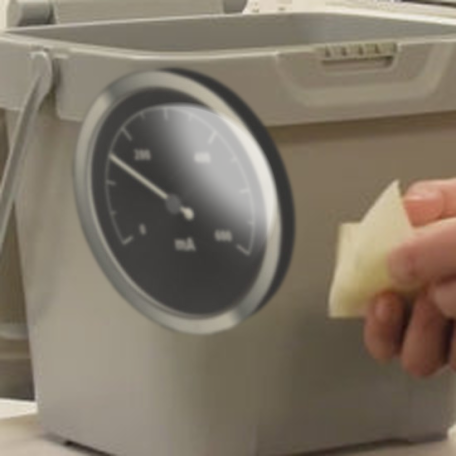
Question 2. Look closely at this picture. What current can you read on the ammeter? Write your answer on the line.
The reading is 150 mA
